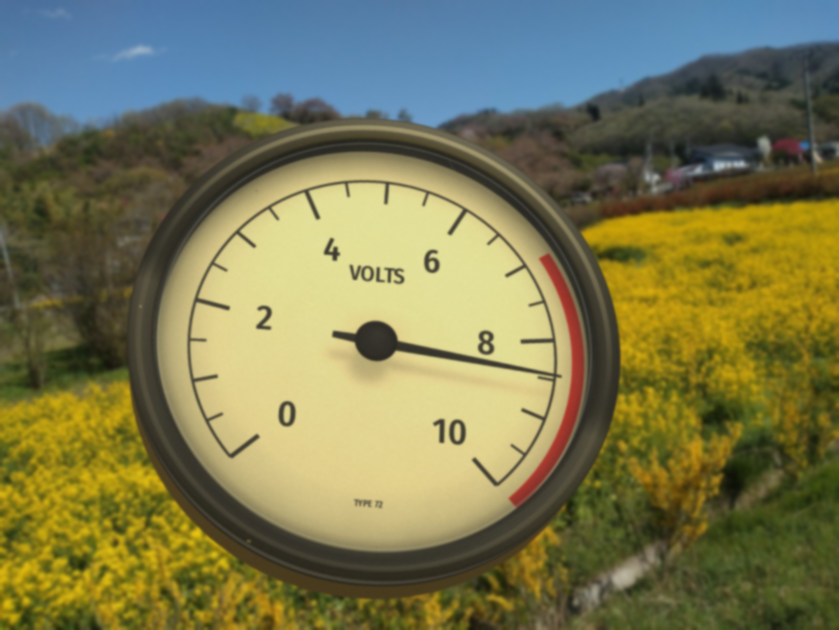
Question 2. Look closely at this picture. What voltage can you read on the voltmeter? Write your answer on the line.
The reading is 8.5 V
